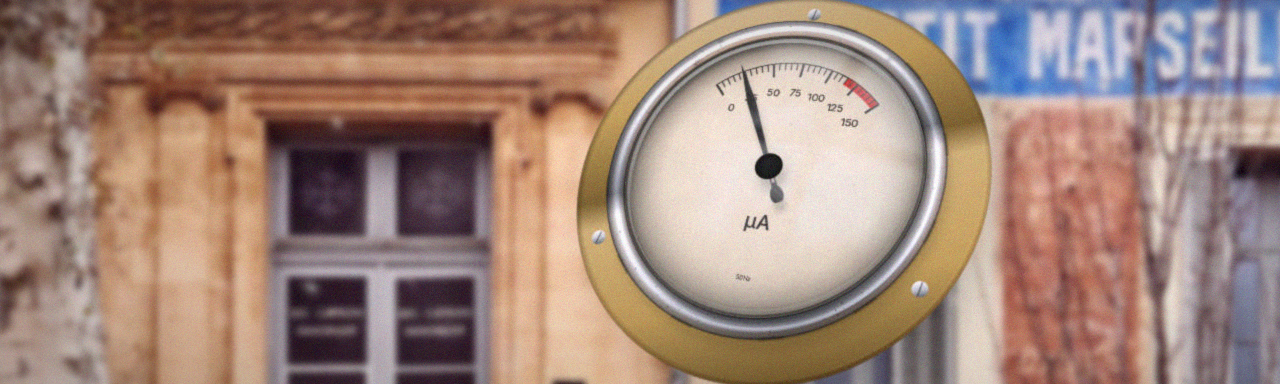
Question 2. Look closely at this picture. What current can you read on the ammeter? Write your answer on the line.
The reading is 25 µA
